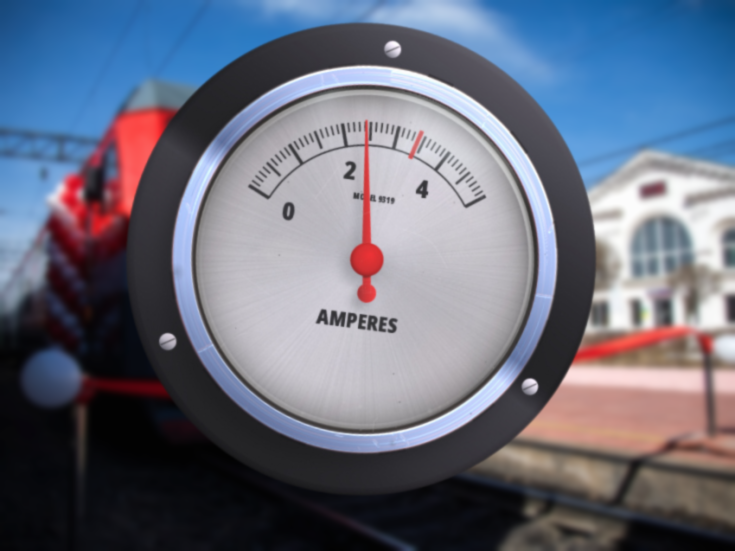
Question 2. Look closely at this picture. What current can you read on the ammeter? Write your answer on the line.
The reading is 2.4 A
